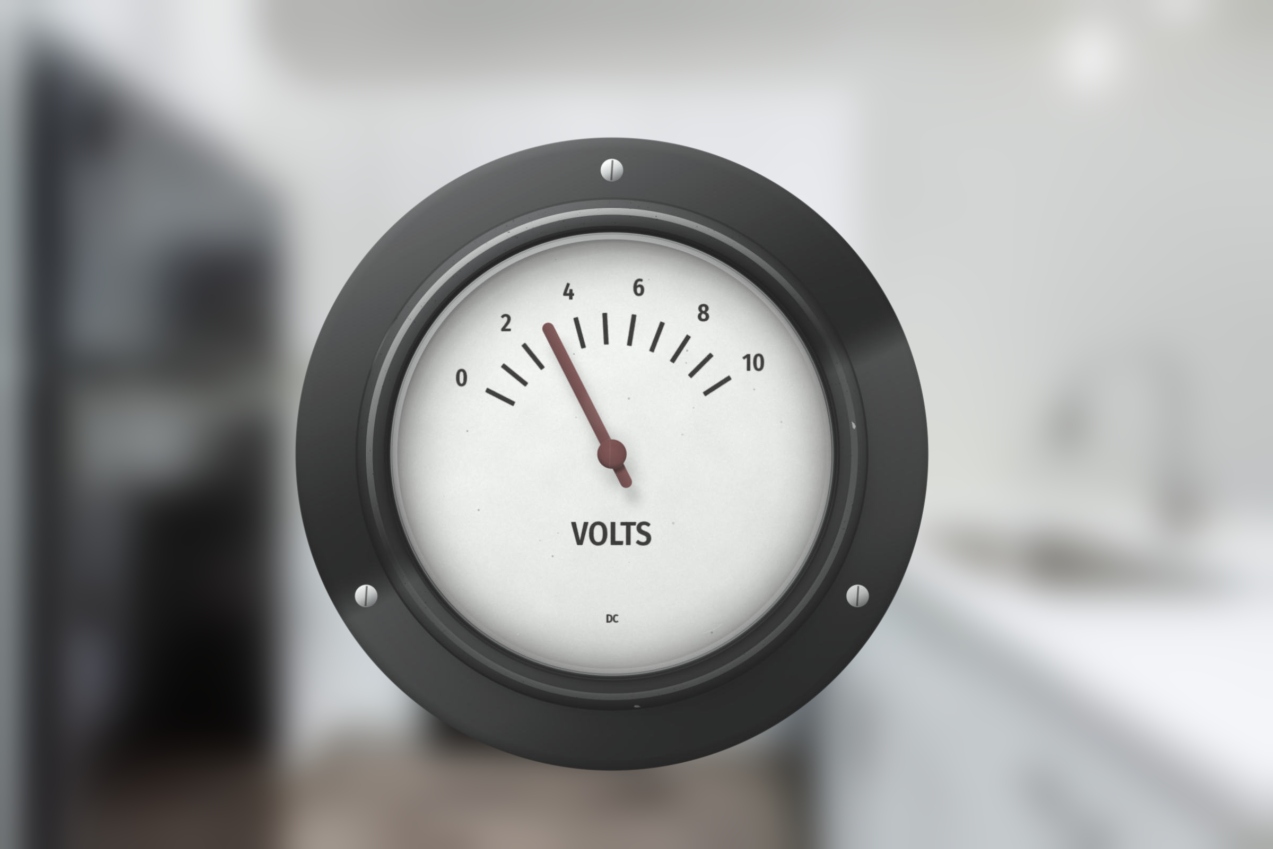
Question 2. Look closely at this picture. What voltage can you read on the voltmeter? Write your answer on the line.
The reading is 3 V
